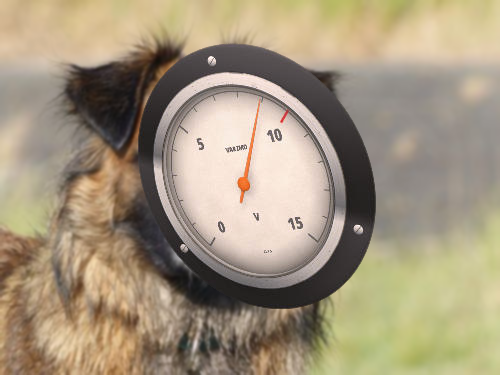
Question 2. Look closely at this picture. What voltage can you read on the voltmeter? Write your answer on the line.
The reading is 9 V
